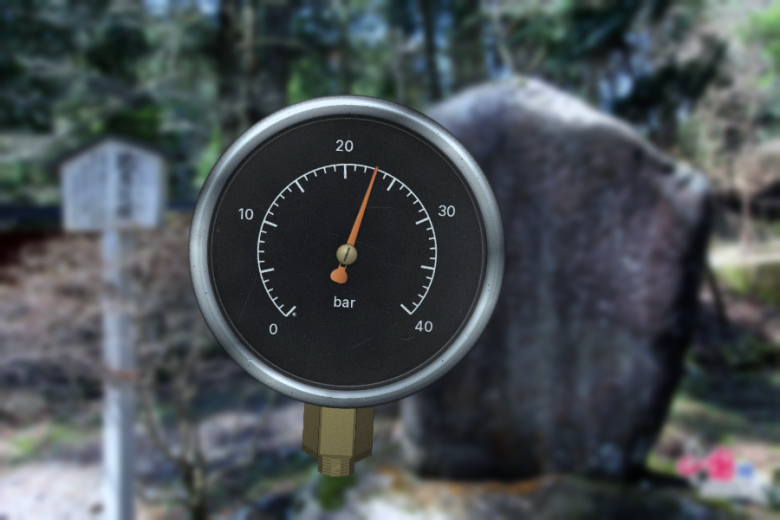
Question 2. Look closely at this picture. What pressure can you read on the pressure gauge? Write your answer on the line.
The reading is 23 bar
